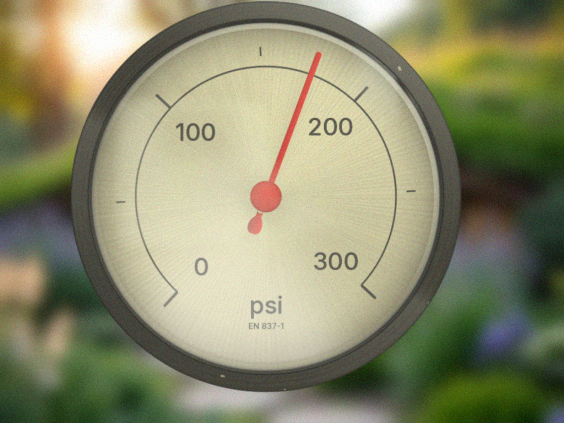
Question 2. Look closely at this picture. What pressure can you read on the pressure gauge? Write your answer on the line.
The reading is 175 psi
